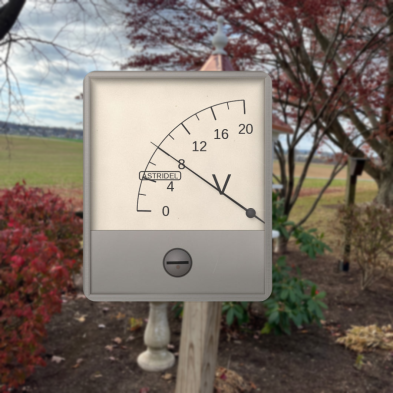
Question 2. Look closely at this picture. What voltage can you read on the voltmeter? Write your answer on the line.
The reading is 8 V
